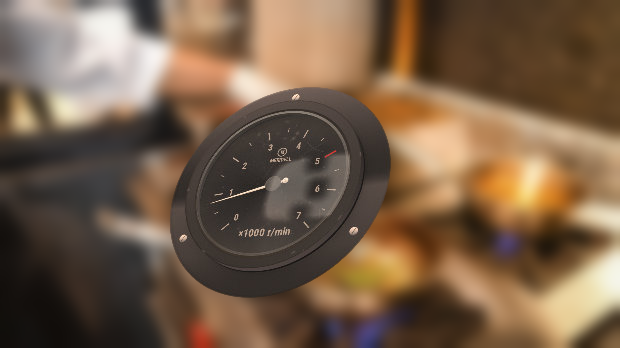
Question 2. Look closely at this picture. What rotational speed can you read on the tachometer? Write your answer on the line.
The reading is 750 rpm
